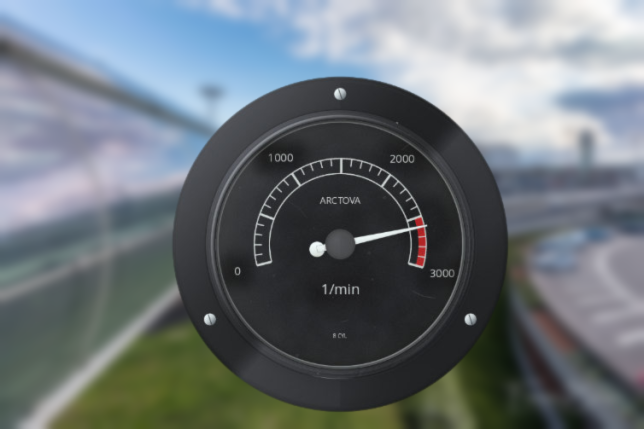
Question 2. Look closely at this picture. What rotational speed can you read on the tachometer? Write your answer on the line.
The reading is 2600 rpm
